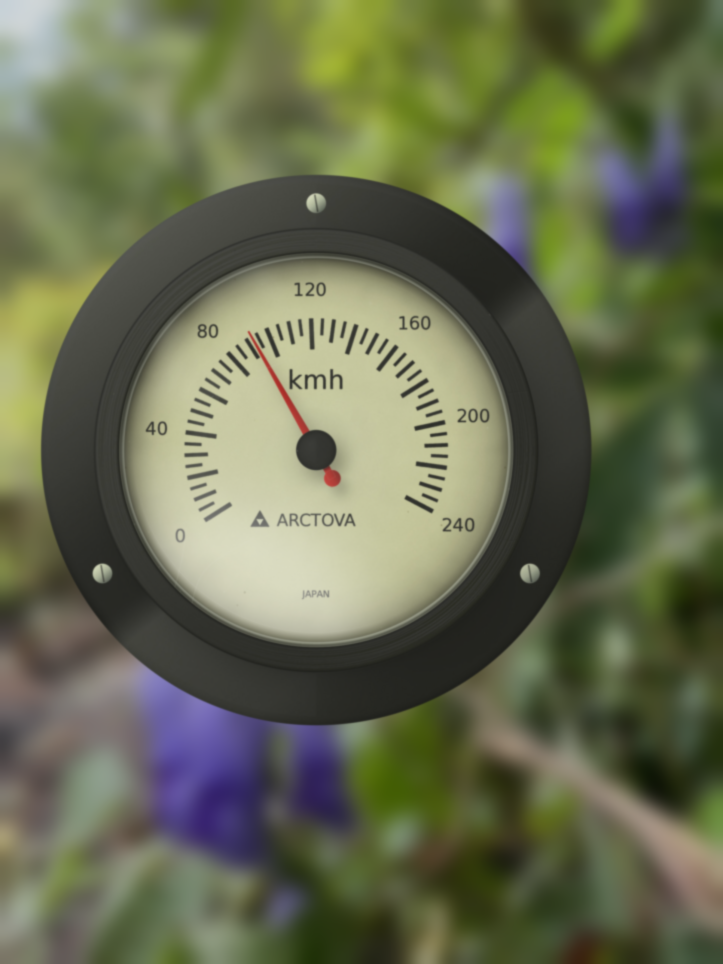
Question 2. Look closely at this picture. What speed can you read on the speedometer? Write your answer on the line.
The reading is 92.5 km/h
